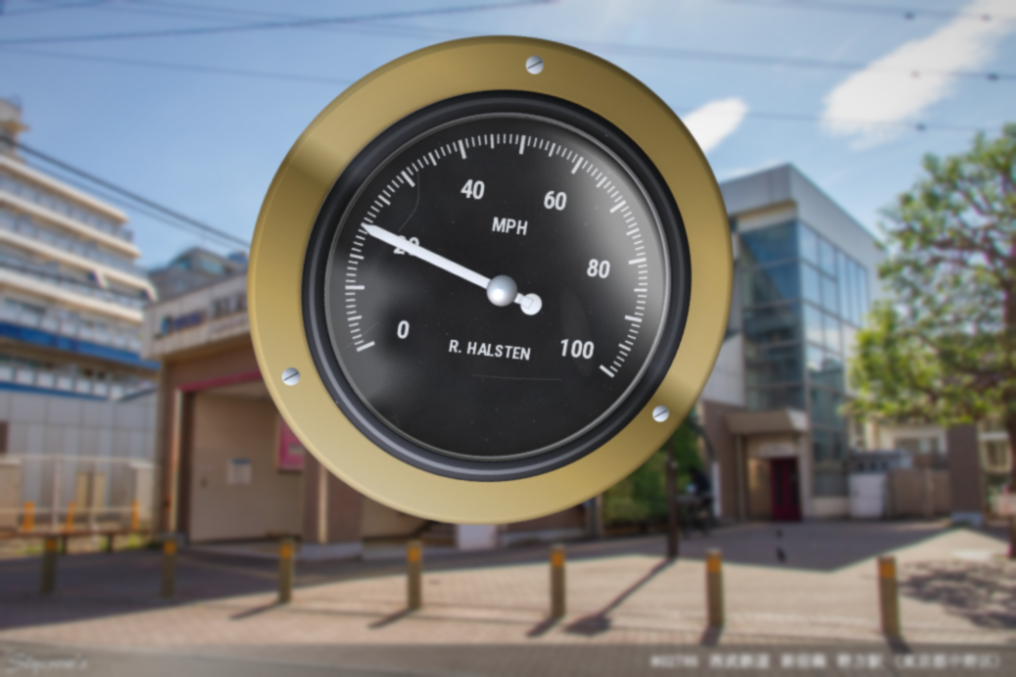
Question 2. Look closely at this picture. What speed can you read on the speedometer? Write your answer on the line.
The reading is 20 mph
